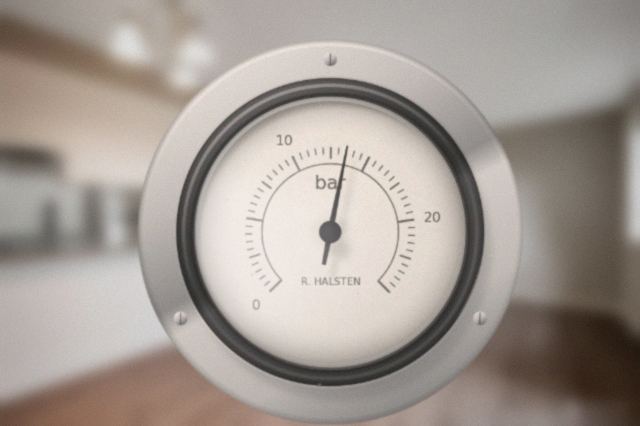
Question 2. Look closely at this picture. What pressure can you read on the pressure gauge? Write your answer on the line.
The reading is 13.5 bar
